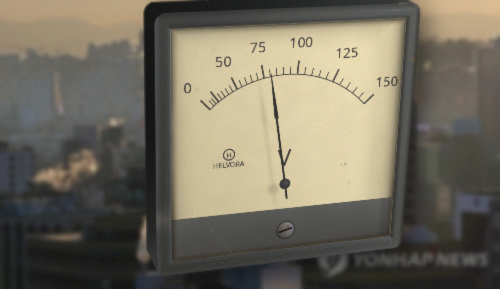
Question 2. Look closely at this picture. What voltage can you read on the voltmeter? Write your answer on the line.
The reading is 80 V
